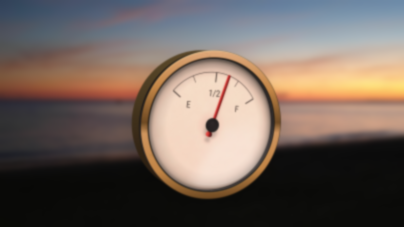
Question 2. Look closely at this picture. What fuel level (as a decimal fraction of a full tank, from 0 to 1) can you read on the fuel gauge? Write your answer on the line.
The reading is 0.625
